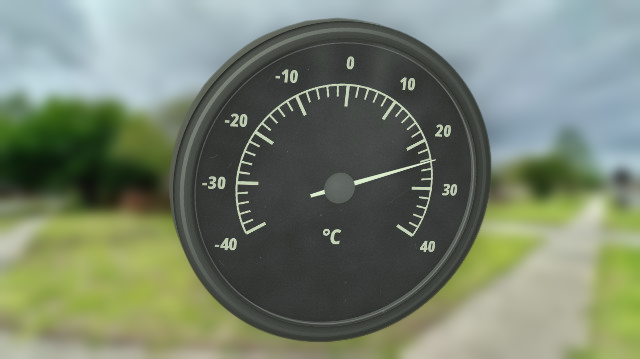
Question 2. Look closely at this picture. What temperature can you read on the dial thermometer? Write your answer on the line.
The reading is 24 °C
